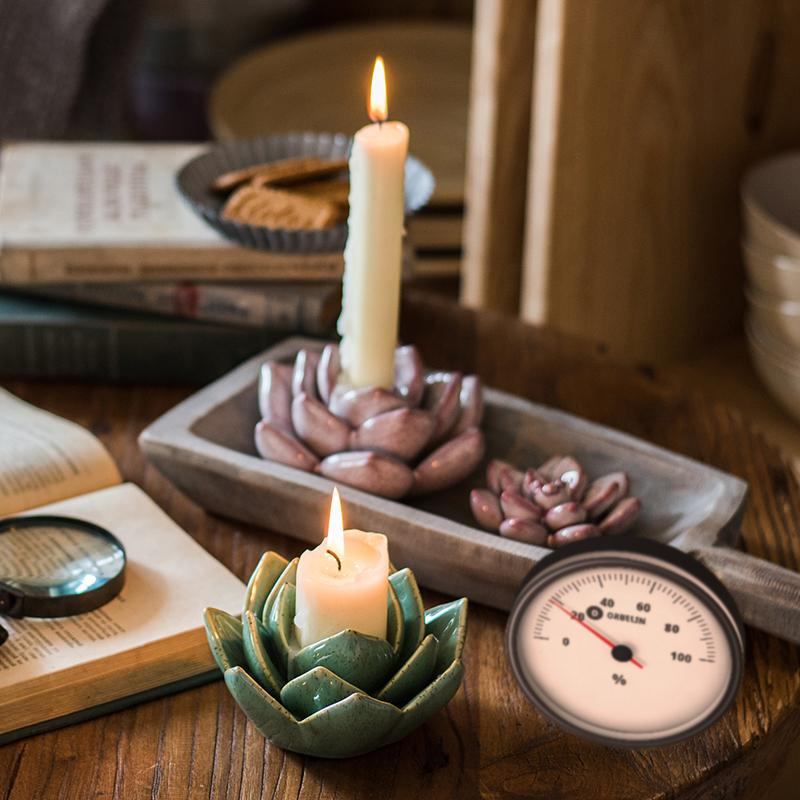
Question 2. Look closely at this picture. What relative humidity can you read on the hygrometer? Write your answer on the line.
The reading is 20 %
